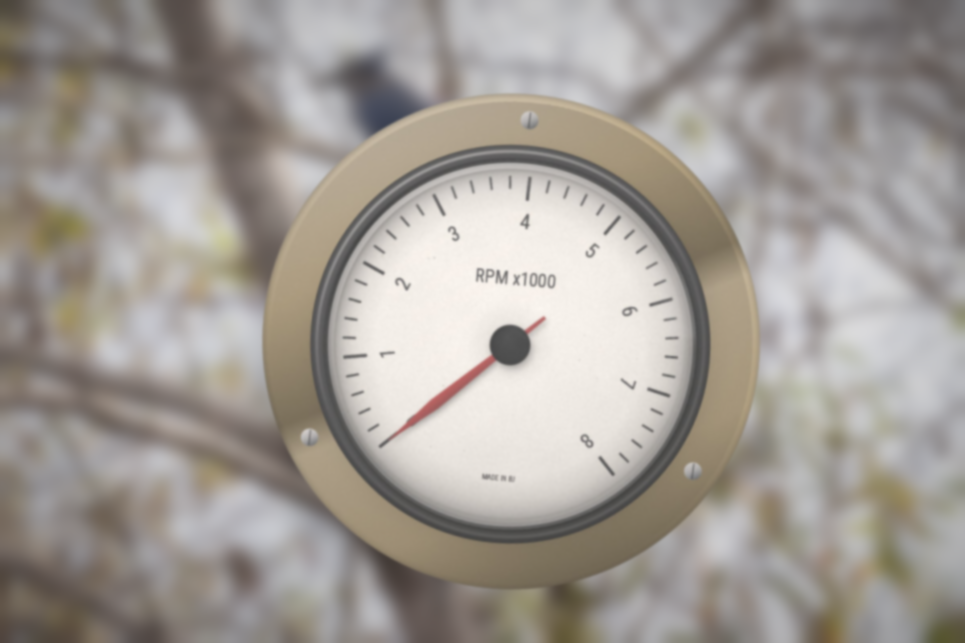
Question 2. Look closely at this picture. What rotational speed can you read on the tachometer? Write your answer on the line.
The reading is 0 rpm
